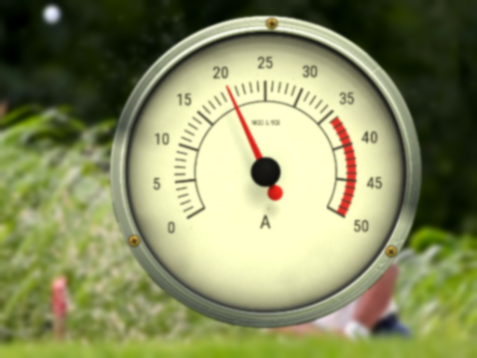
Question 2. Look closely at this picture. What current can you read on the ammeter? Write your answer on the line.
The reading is 20 A
